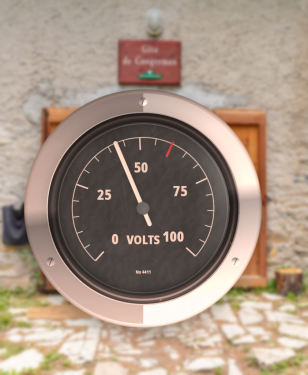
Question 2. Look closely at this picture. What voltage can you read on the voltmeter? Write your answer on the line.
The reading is 42.5 V
